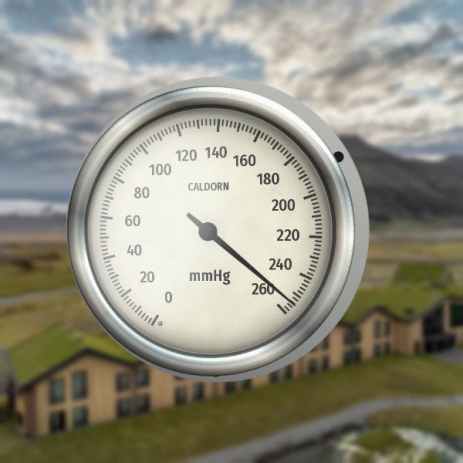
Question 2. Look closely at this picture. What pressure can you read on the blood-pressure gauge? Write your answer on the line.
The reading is 254 mmHg
